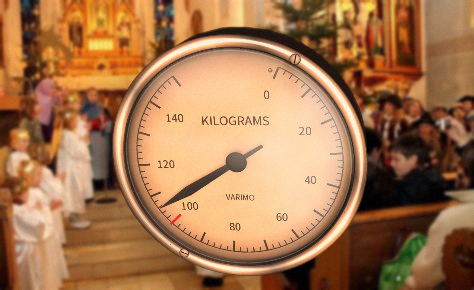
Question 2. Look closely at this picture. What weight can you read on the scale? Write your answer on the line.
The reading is 106 kg
